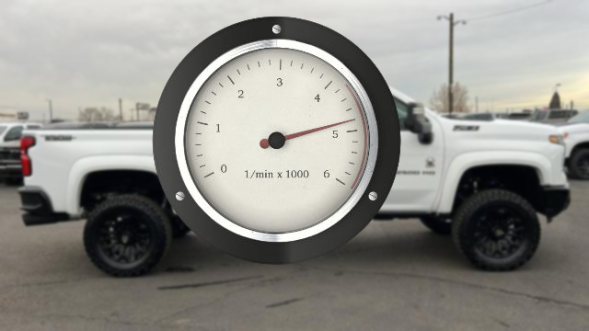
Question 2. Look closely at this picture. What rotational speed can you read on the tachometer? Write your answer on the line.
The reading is 4800 rpm
